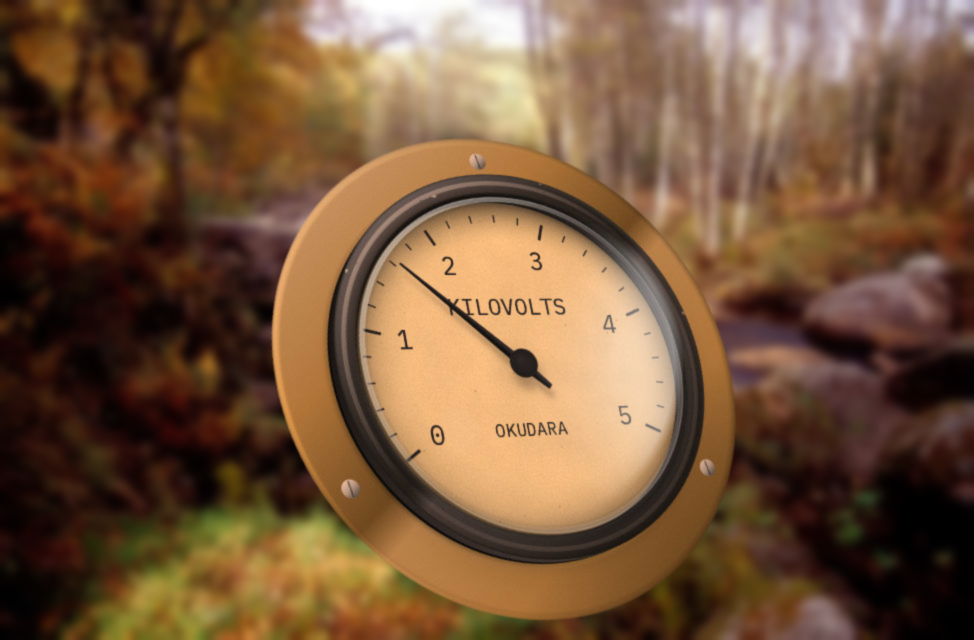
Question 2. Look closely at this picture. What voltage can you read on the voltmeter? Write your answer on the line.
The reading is 1.6 kV
